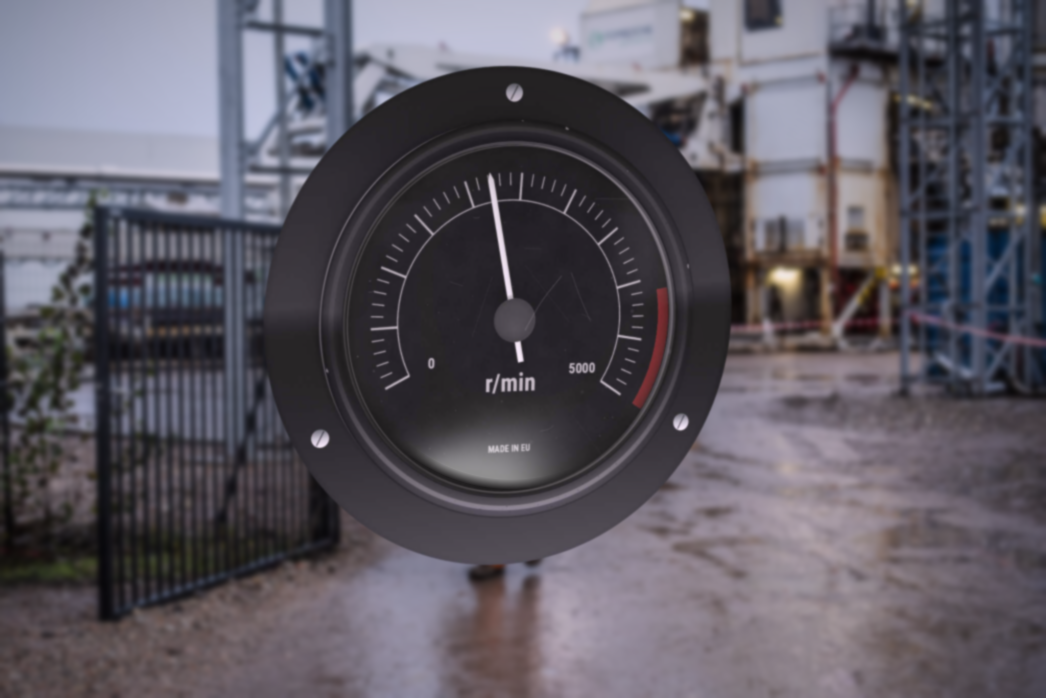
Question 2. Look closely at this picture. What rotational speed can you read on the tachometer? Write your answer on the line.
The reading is 2200 rpm
